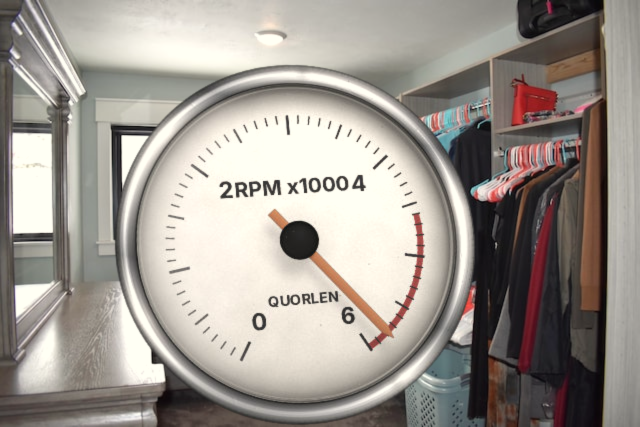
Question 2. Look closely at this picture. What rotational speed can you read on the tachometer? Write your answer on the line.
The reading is 5800 rpm
